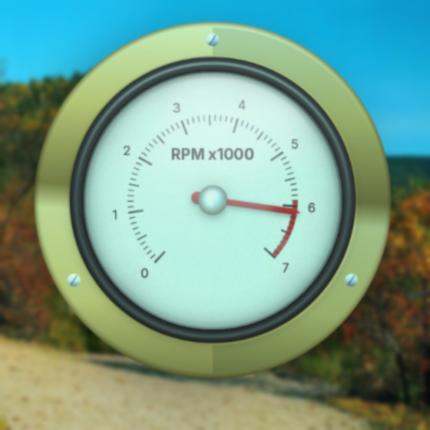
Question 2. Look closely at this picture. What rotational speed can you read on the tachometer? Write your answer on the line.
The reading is 6100 rpm
